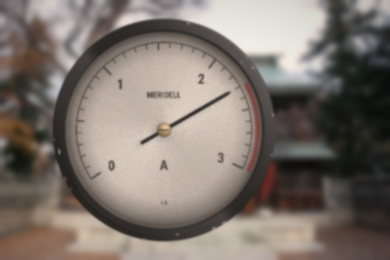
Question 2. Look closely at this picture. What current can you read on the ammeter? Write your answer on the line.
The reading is 2.3 A
